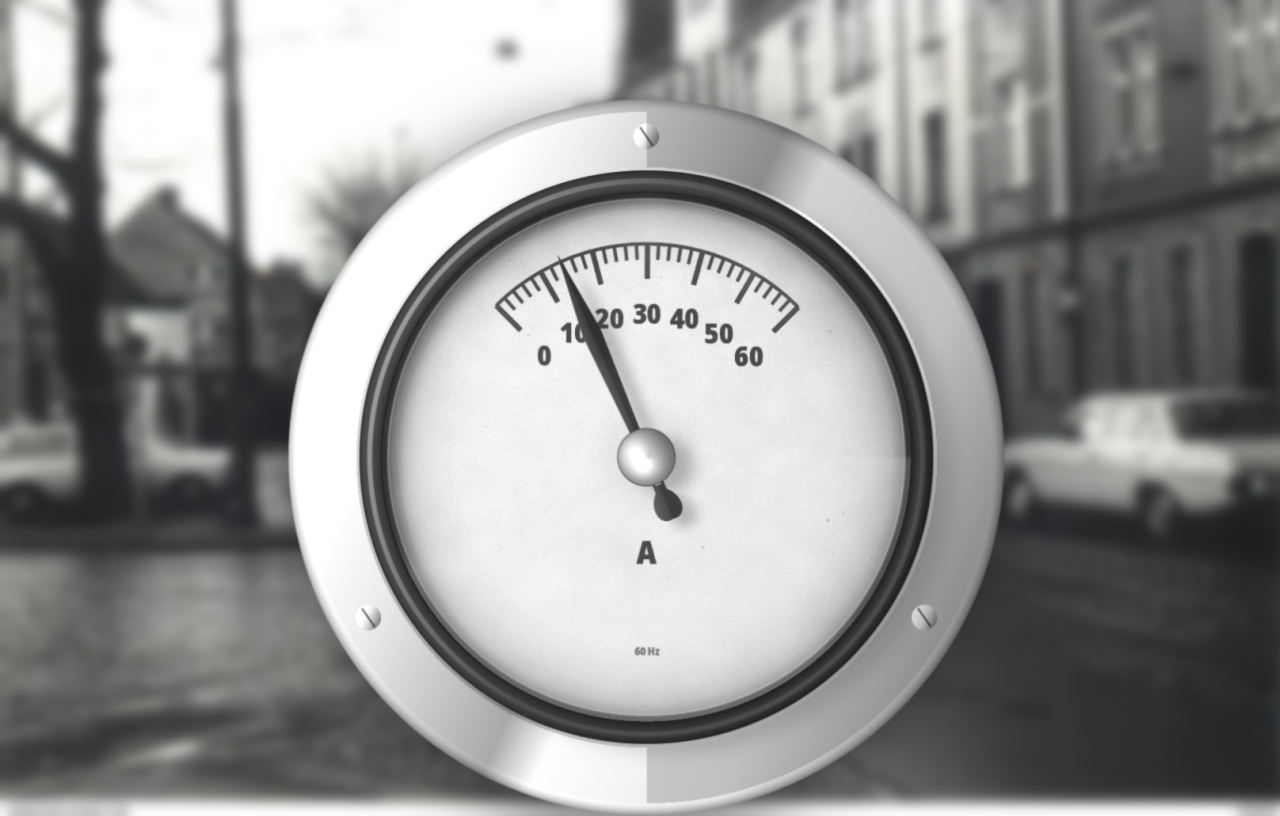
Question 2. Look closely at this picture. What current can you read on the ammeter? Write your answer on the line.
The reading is 14 A
